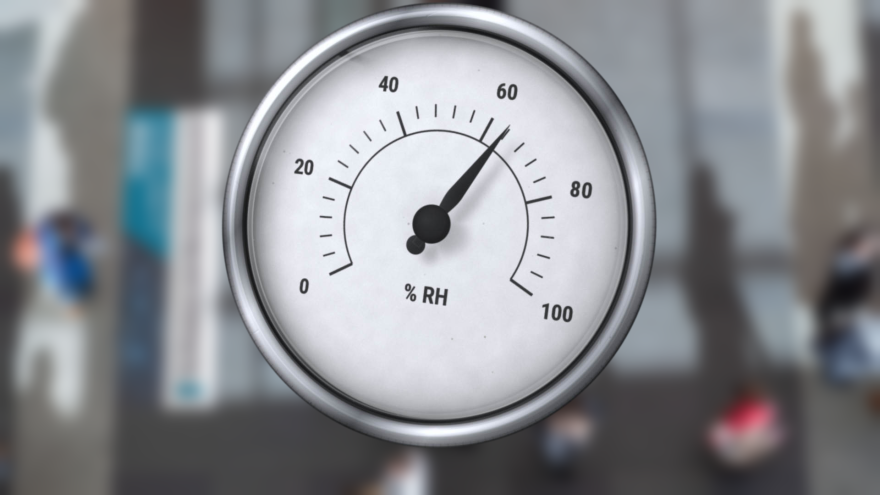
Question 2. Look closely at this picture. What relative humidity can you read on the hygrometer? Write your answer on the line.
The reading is 64 %
